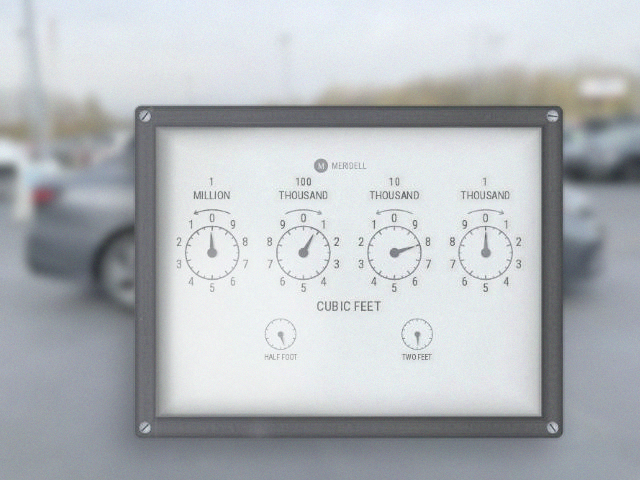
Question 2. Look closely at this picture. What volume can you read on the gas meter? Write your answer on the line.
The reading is 8000 ft³
